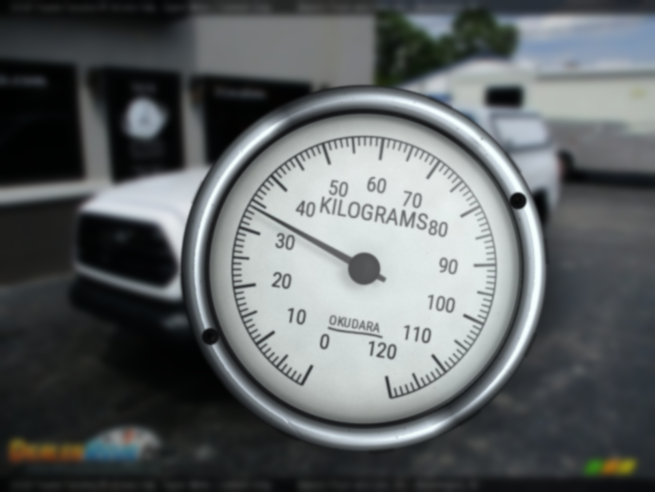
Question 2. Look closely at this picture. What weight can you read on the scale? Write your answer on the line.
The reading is 34 kg
